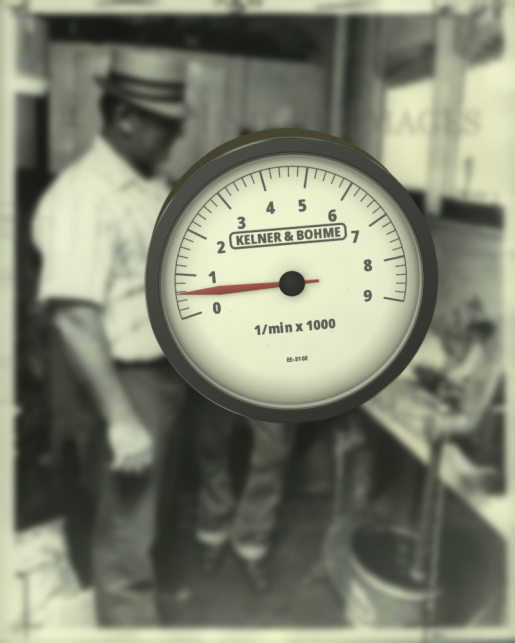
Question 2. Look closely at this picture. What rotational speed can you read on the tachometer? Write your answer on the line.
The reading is 600 rpm
